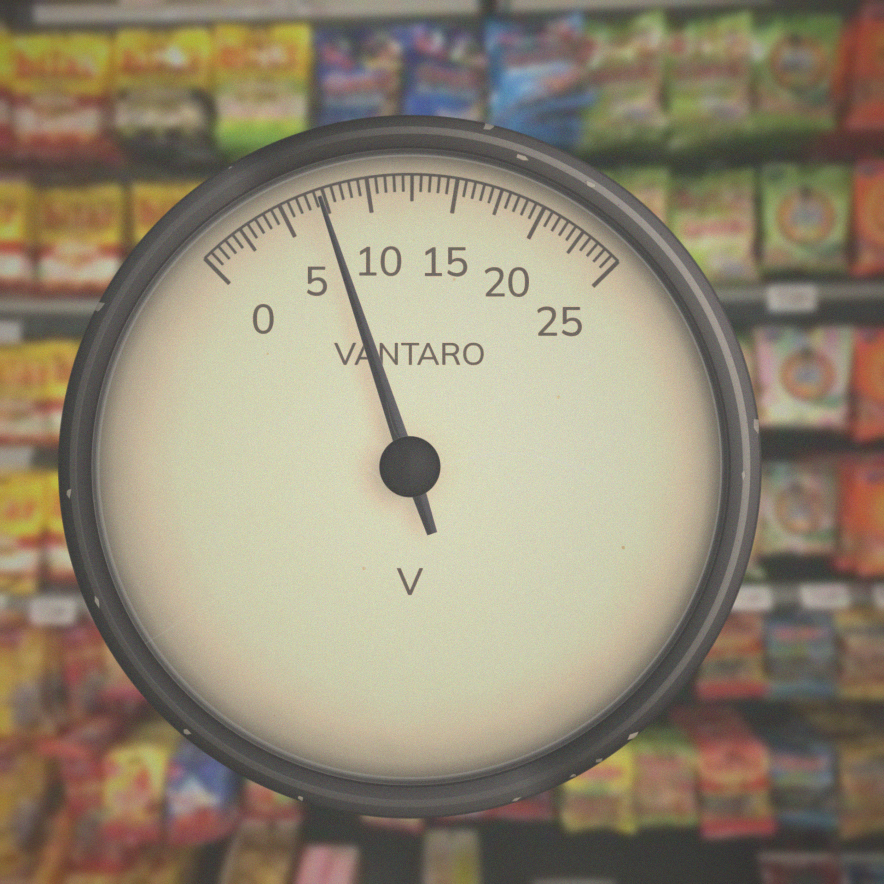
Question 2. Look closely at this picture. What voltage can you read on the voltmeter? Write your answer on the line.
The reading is 7.25 V
